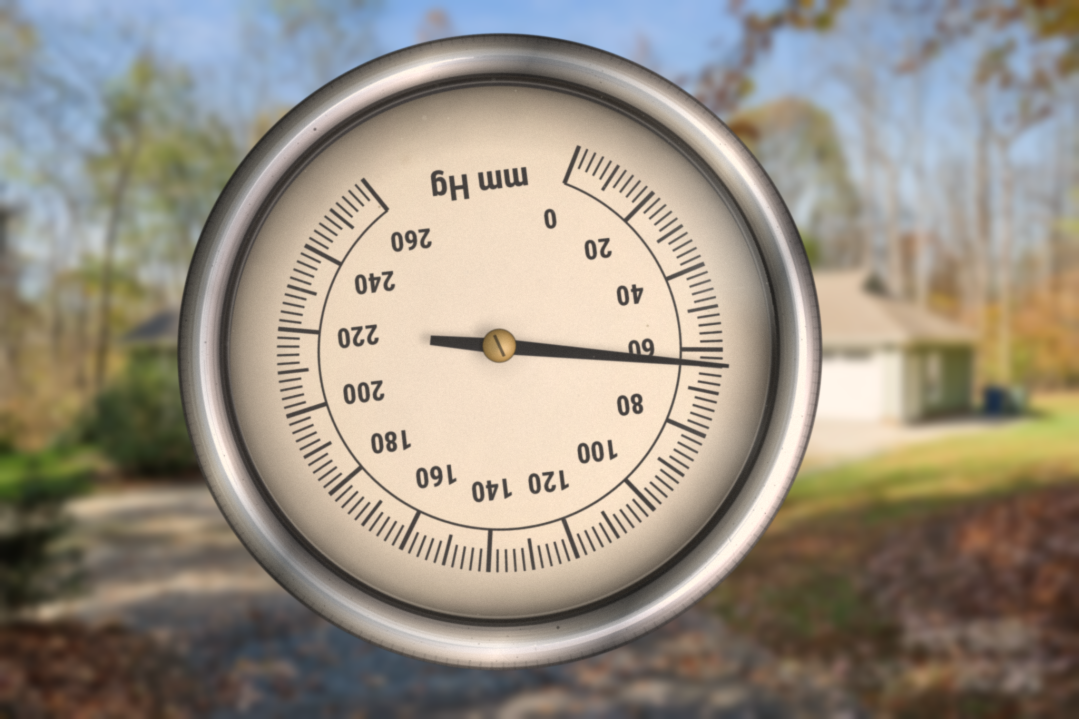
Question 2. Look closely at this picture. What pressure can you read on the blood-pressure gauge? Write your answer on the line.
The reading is 64 mmHg
